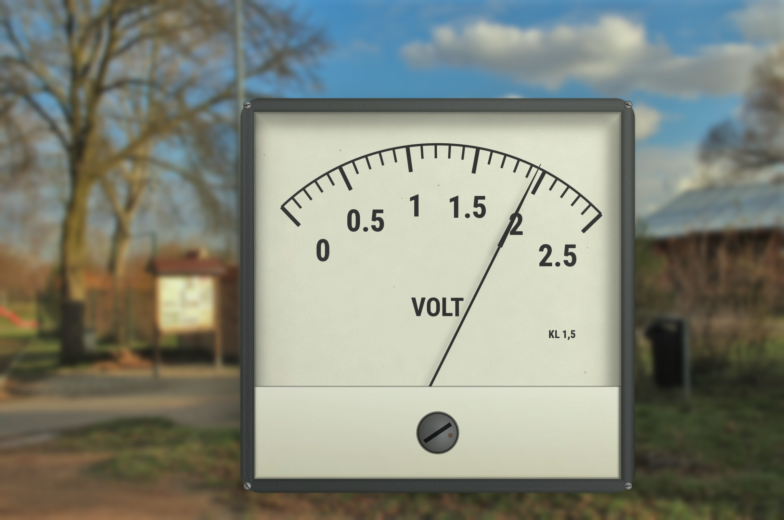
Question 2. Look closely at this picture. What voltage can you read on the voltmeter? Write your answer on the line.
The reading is 1.95 V
